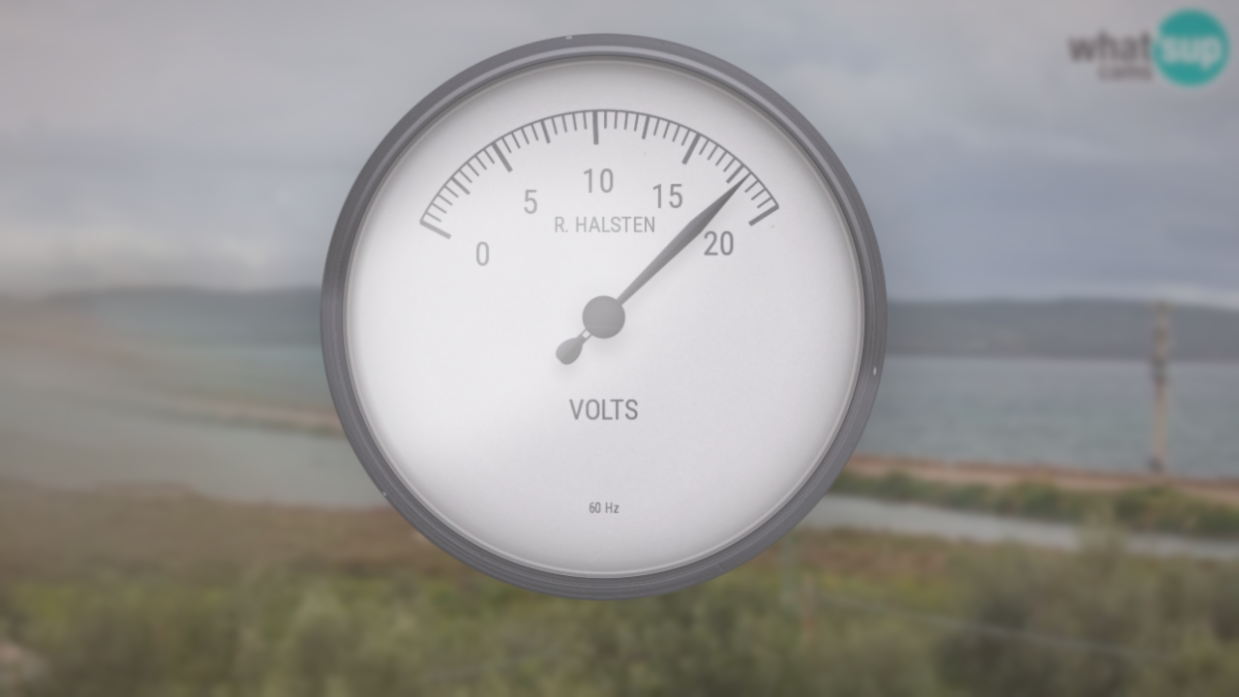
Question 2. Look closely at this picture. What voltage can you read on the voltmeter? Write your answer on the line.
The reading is 18 V
